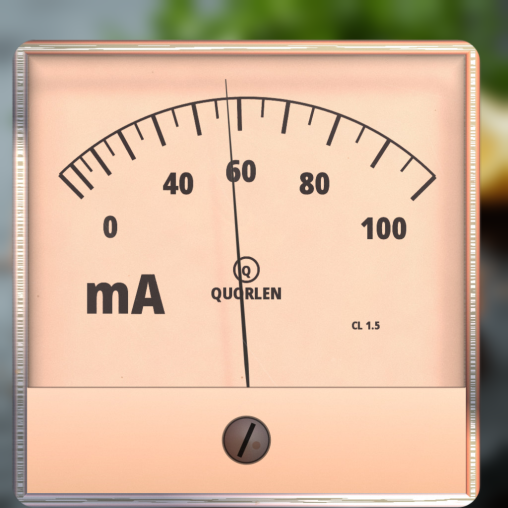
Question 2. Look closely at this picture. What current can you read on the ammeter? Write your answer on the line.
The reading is 57.5 mA
